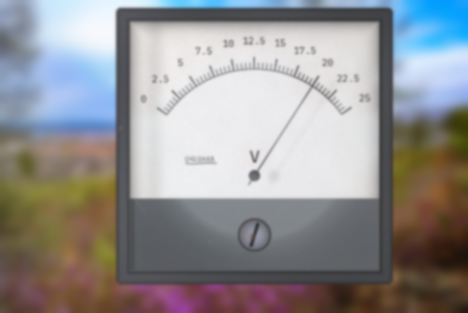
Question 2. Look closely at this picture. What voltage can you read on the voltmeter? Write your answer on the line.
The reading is 20 V
